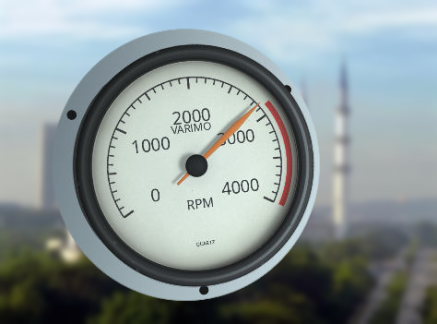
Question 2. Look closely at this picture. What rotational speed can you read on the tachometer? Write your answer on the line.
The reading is 2850 rpm
